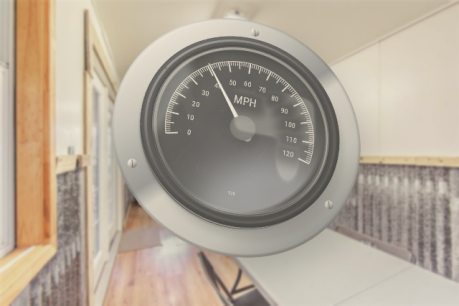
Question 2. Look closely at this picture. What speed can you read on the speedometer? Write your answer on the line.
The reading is 40 mph
